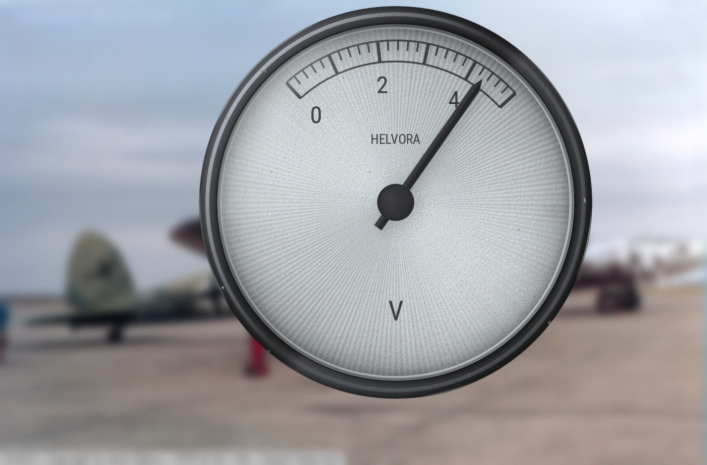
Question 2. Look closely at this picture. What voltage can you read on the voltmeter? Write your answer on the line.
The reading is 4.3 V
